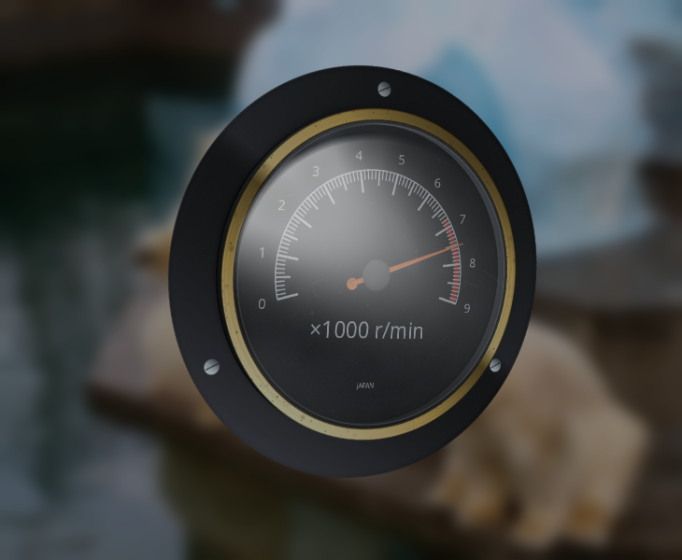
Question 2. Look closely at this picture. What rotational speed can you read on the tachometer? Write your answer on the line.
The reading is 7500 rpm
